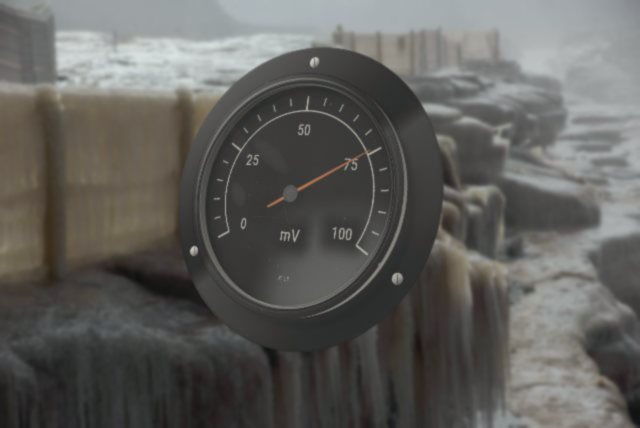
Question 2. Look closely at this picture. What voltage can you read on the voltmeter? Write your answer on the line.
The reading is 75 mV
